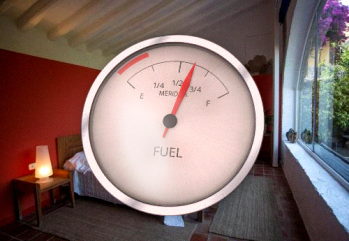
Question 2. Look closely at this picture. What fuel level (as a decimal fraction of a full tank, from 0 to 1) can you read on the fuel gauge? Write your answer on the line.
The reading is 0.625
